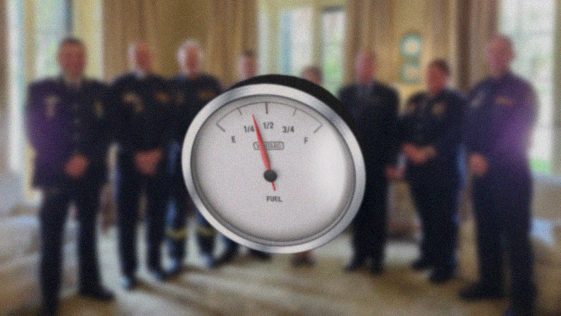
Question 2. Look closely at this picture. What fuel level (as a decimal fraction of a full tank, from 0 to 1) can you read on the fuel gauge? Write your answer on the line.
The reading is 0.375
